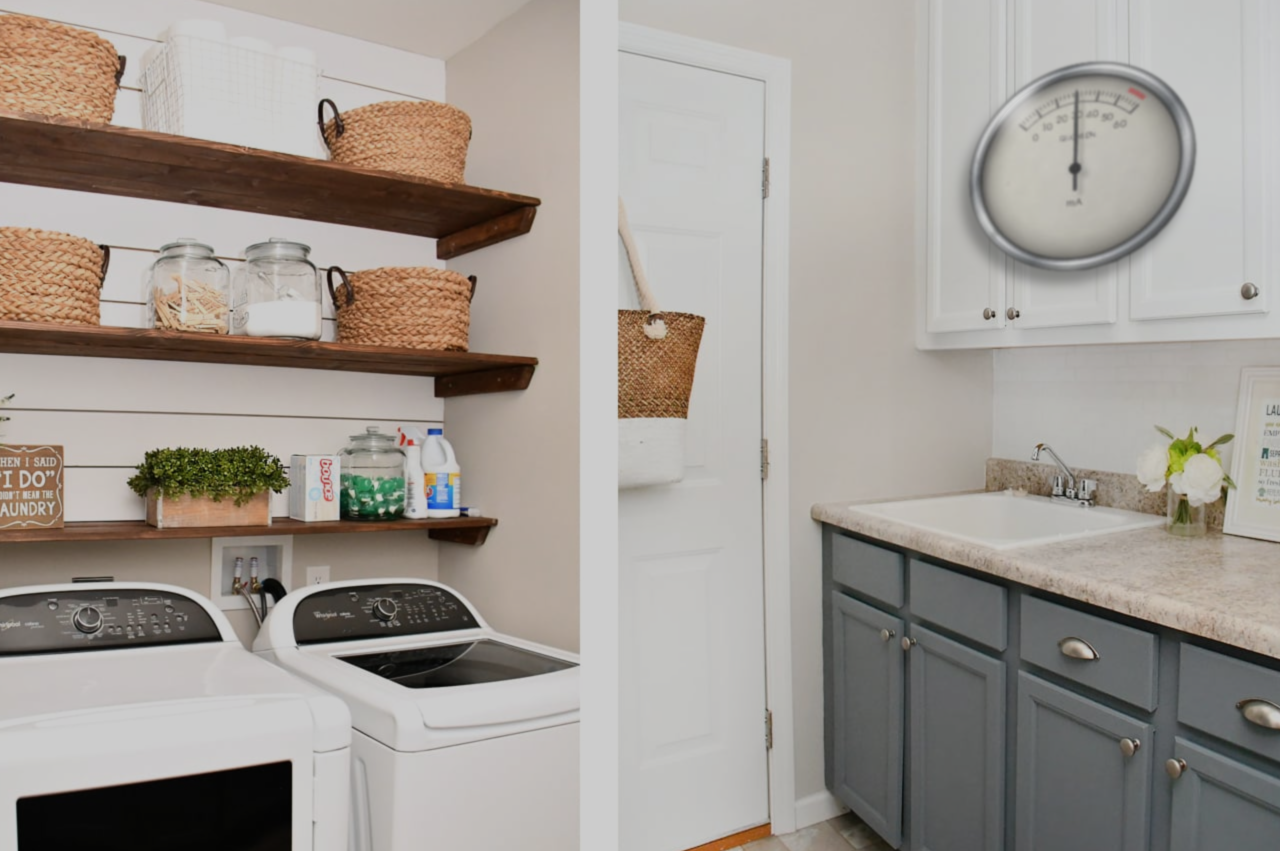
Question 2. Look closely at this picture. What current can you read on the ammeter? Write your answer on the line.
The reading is 30 mA
